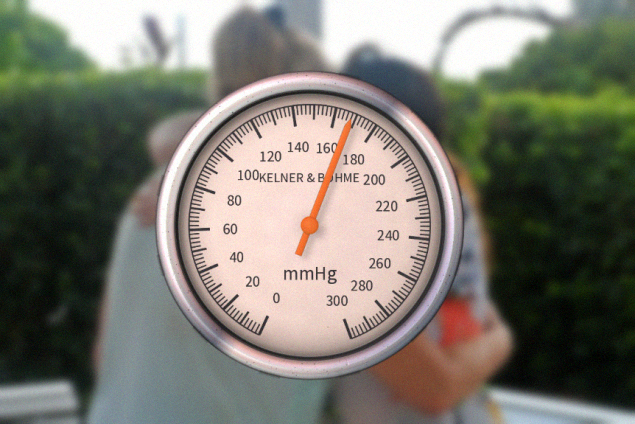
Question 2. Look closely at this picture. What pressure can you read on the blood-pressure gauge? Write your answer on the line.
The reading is 168 mmHg
